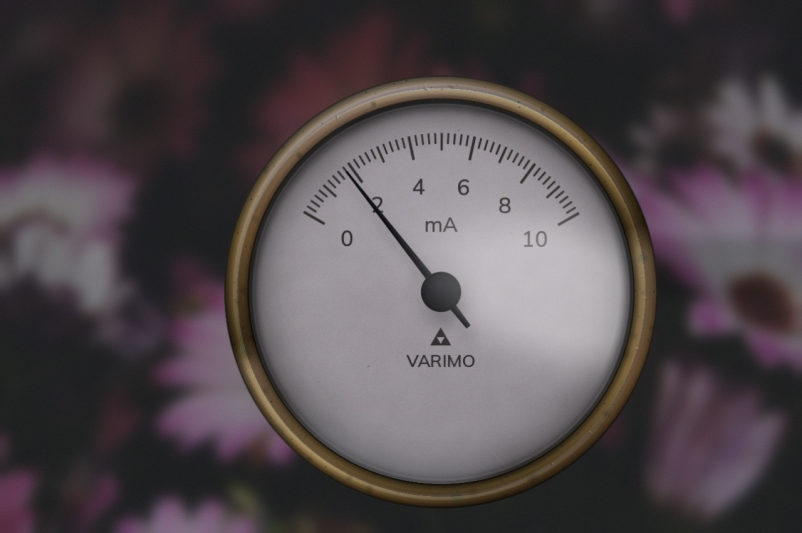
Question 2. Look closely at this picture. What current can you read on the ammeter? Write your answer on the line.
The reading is 1.8 mA
